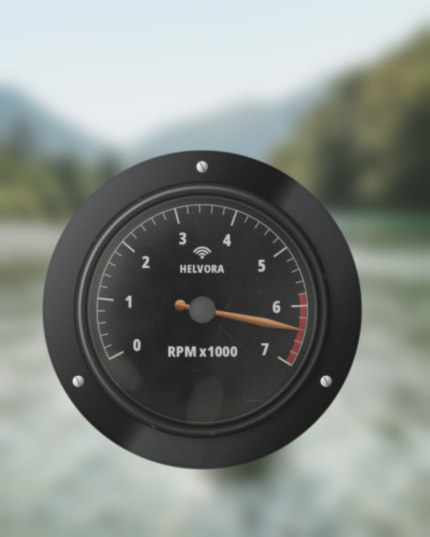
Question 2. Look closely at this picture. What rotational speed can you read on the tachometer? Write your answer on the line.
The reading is 6400 rpm
